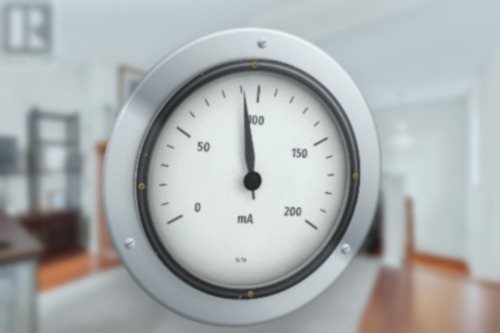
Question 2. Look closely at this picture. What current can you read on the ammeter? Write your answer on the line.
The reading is 90 mA
